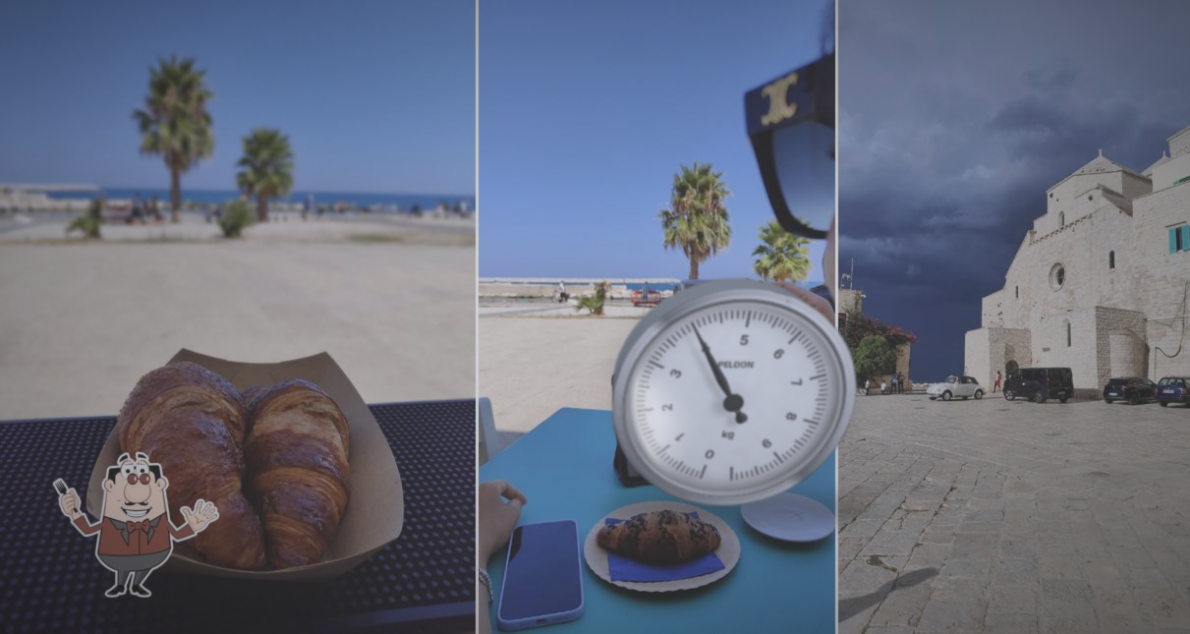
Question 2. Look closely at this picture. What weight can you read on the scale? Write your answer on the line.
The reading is 4 kg
